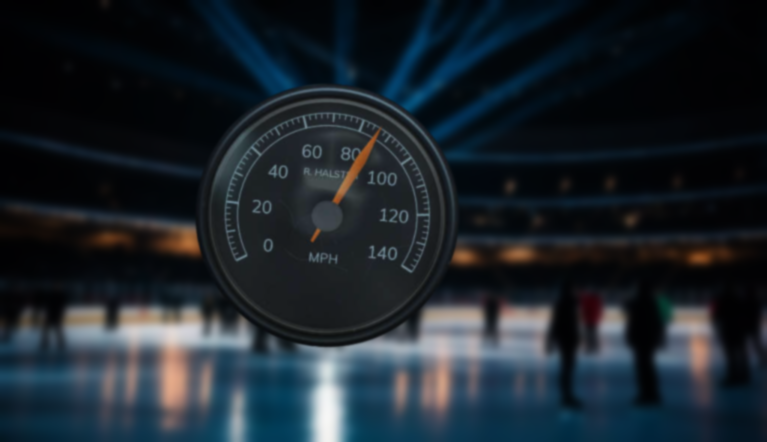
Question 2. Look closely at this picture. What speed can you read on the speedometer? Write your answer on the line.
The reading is 86 mph
